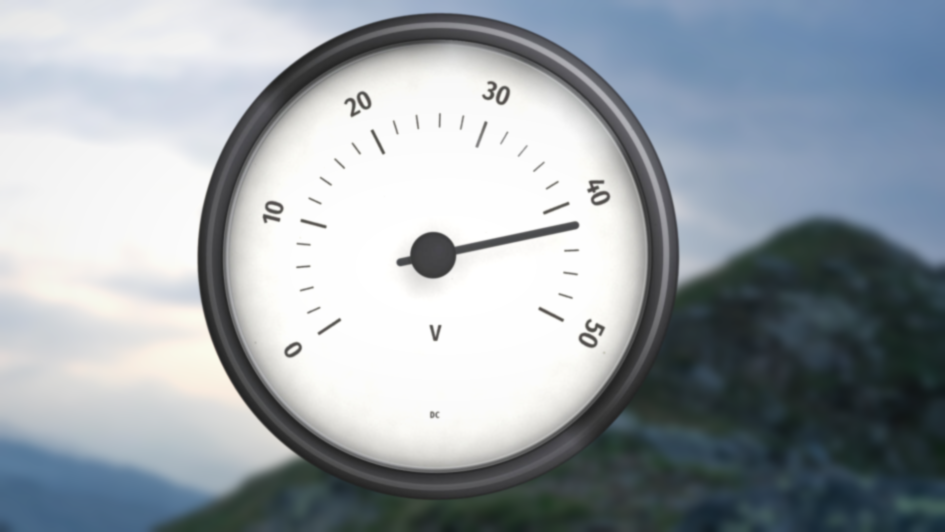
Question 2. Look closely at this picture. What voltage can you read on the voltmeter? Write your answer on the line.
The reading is 42 V
